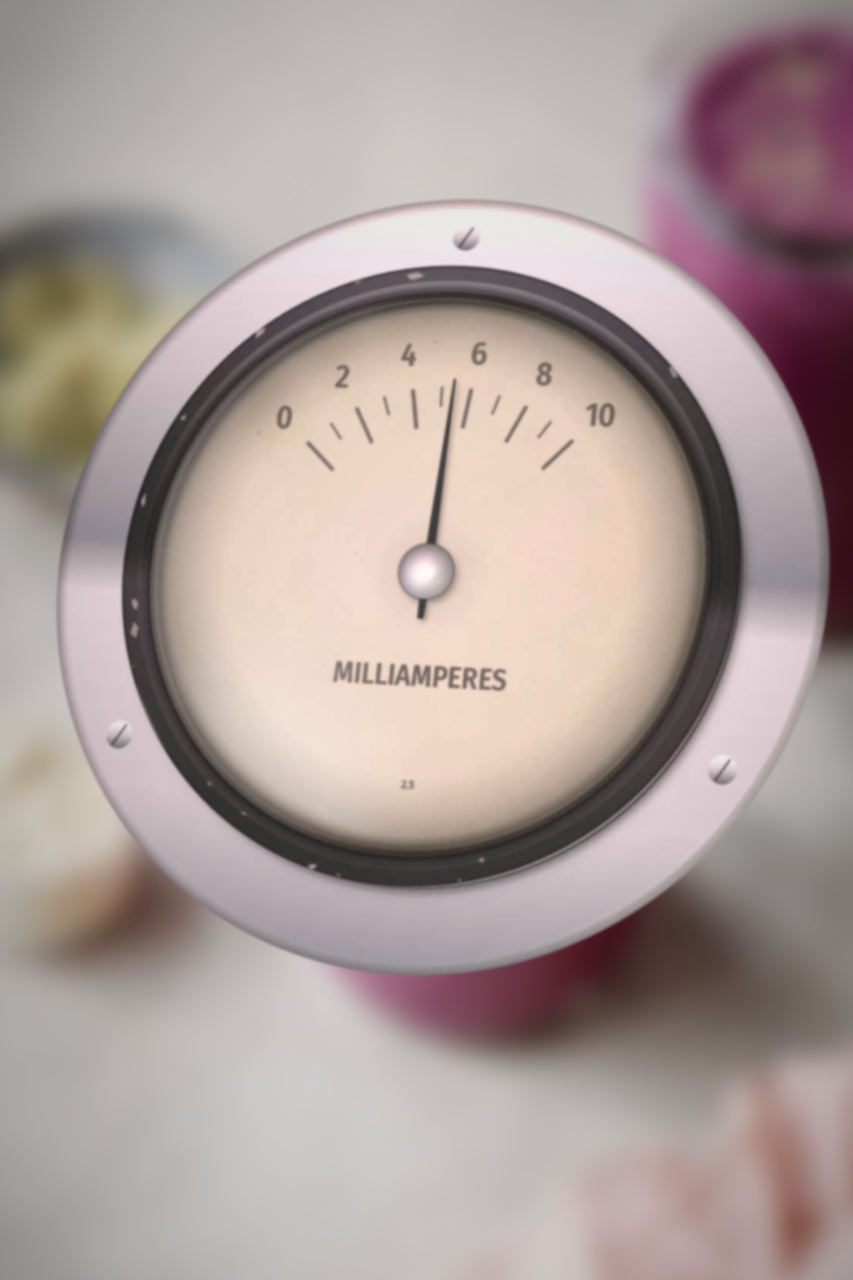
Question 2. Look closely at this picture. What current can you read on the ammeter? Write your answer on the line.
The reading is 5.5 mA
